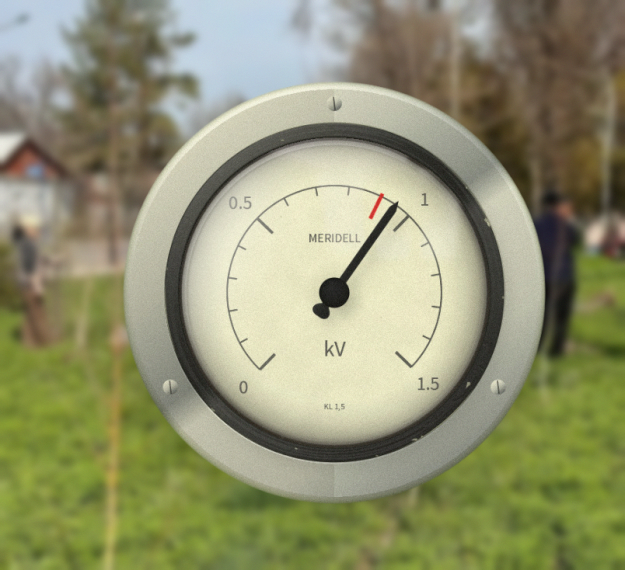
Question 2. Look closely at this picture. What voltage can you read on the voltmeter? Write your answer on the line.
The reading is 0.95 kV
